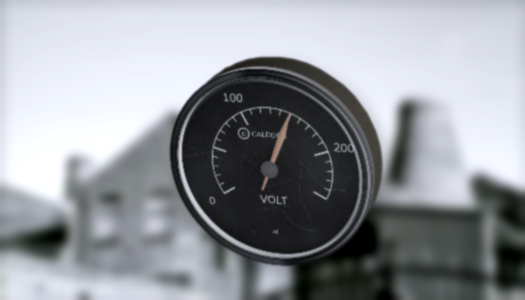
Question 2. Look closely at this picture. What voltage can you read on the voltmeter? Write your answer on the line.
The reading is 150 V
